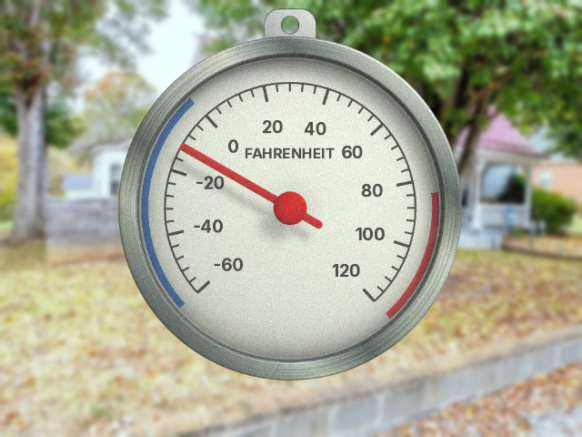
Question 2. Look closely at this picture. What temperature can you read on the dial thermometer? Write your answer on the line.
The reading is -12 °F
